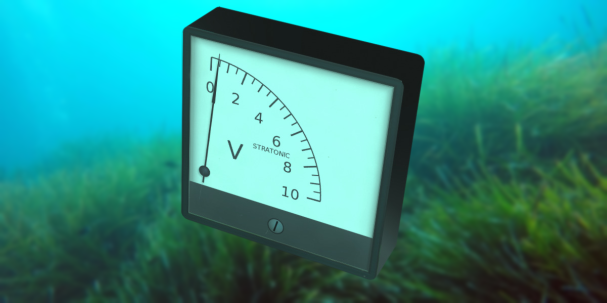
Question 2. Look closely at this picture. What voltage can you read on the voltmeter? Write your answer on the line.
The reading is 0.5 V
